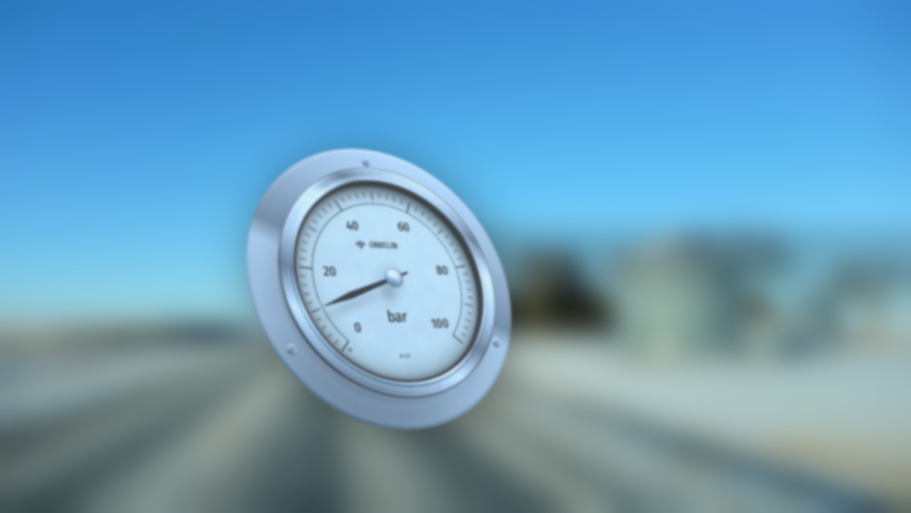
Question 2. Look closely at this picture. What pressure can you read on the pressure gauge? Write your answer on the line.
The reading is 10 bar
